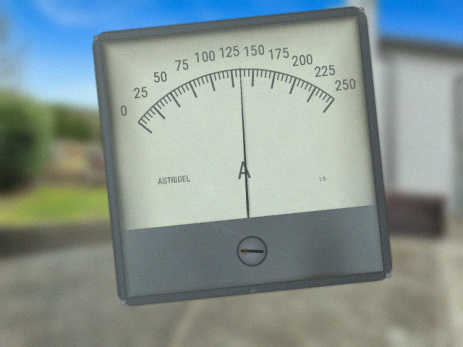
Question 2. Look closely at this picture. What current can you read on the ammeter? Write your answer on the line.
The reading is 135 A
